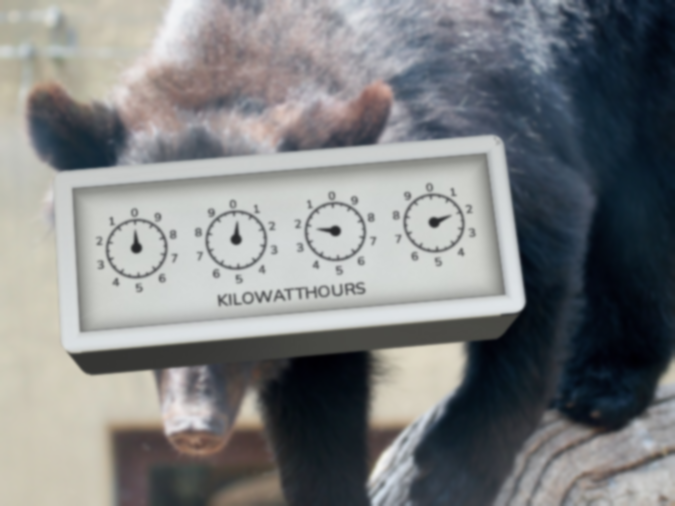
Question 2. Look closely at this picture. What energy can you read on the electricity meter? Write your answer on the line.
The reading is 22 kWh
